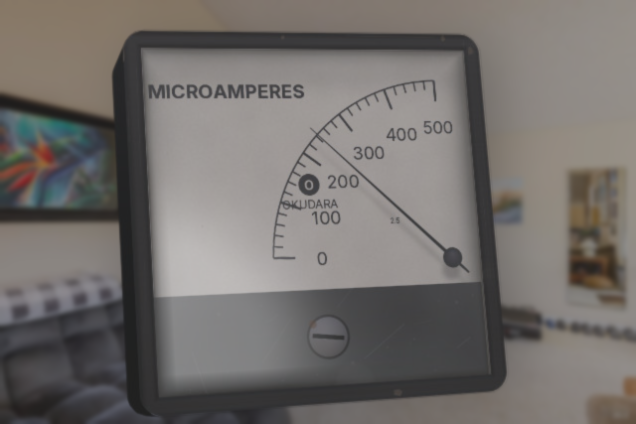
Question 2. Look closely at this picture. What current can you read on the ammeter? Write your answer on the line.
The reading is 240 µA
